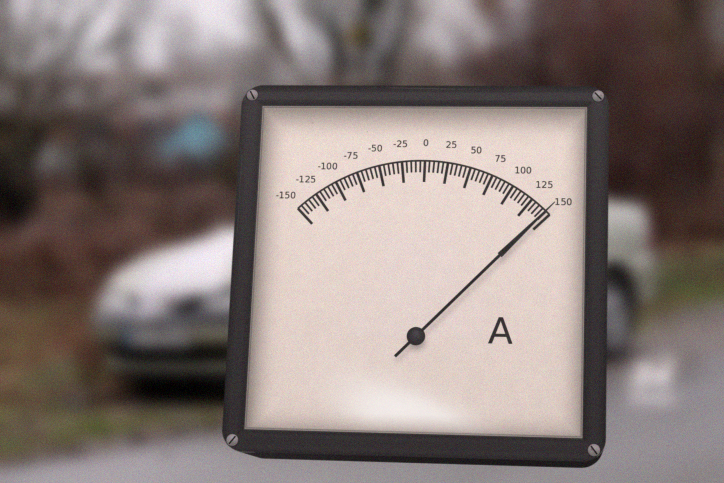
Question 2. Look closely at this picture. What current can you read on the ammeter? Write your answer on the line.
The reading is 145 A
